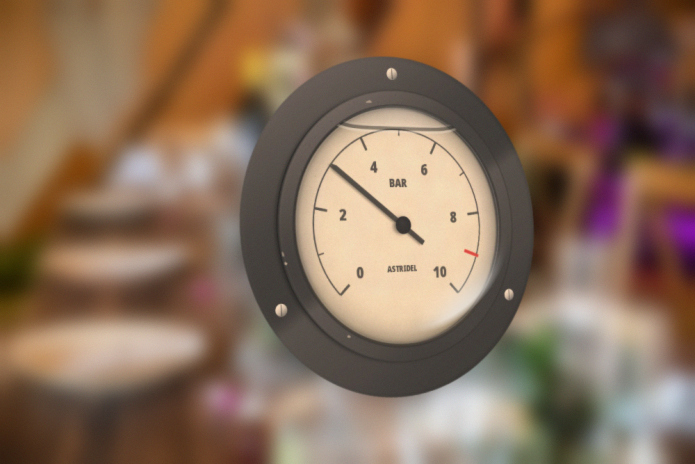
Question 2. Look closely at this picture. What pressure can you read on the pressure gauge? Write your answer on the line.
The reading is 3 bar
